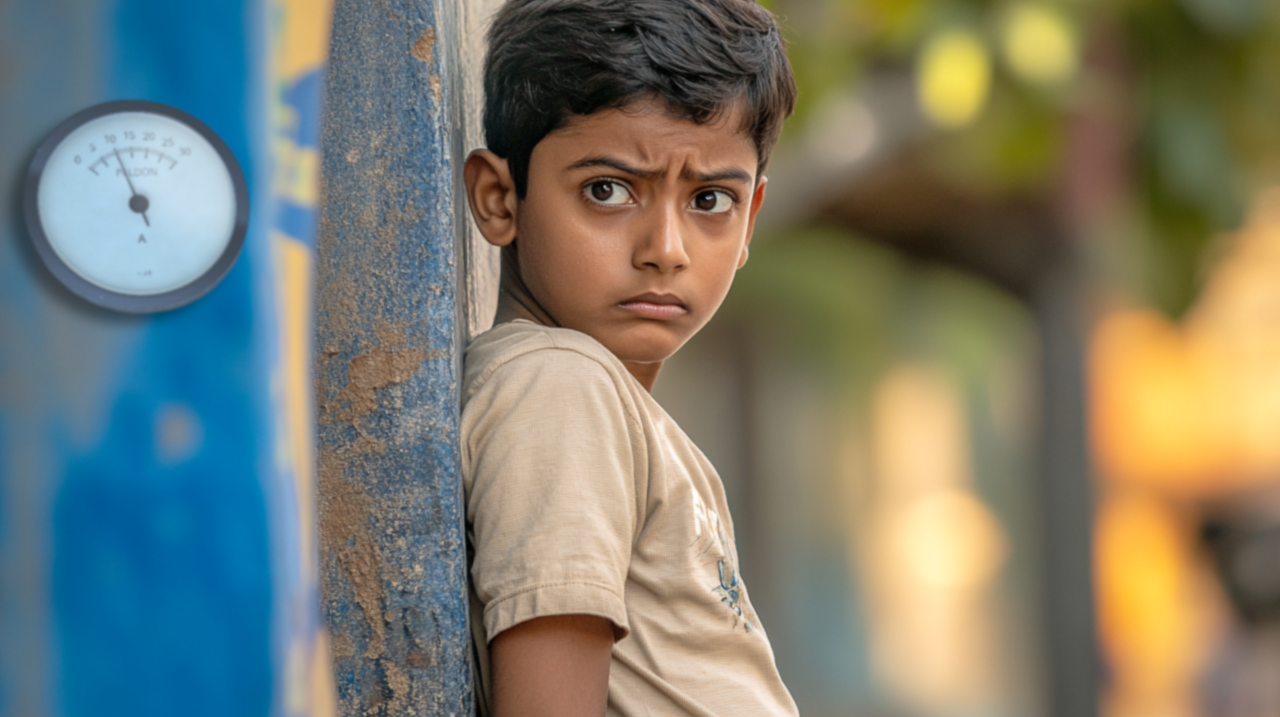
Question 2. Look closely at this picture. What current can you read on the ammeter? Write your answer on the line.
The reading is 10 A
